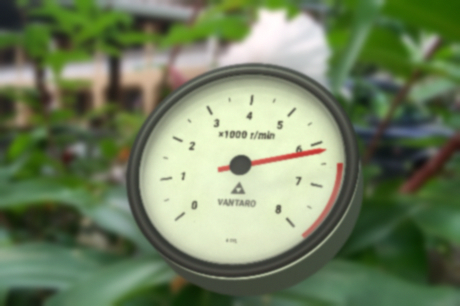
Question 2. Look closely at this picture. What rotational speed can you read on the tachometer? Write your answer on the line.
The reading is 6250 rpm
